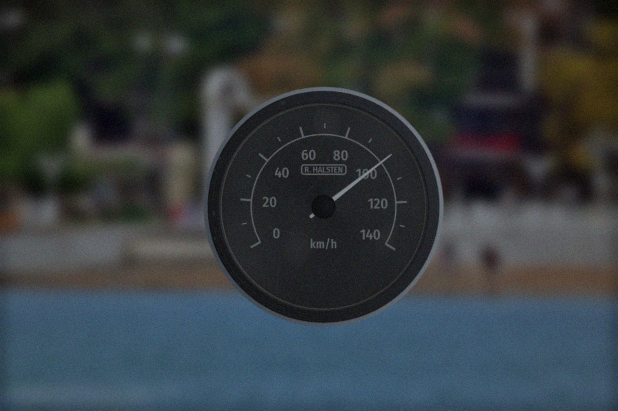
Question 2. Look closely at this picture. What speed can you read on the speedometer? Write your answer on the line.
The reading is 100 km/h
